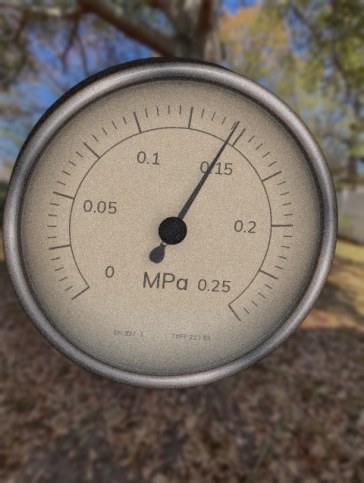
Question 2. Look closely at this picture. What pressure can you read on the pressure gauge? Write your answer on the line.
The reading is 0.145 MPa
